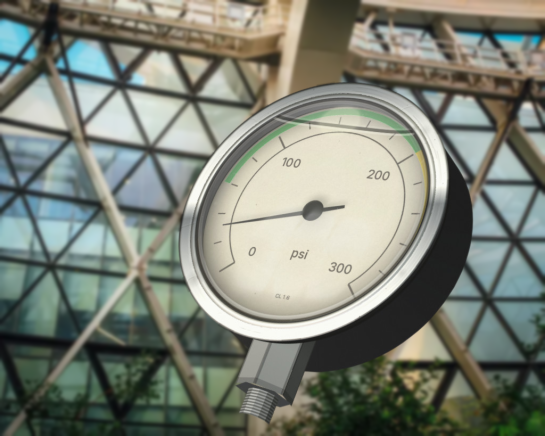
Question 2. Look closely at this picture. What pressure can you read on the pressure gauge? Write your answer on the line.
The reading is 30 psi
